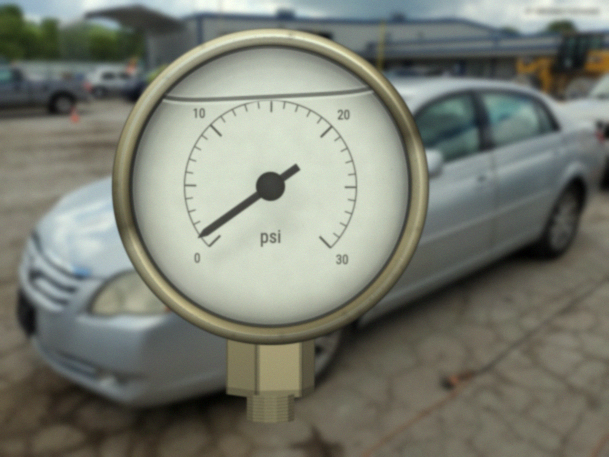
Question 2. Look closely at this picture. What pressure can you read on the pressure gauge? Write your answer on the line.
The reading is 1 psi
